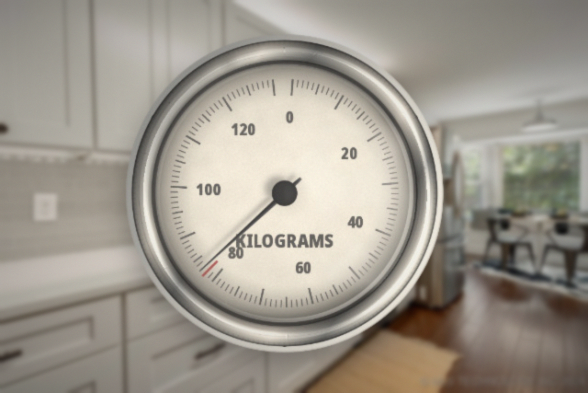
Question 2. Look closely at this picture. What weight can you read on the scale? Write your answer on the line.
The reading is 83 kg
